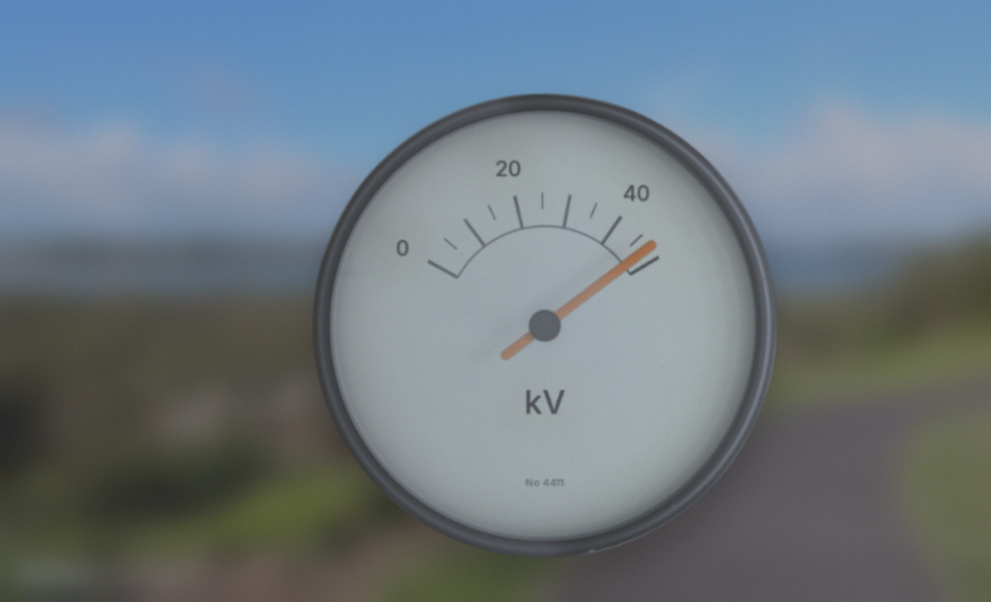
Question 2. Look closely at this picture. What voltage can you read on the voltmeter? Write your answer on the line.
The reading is 47.5 kV
